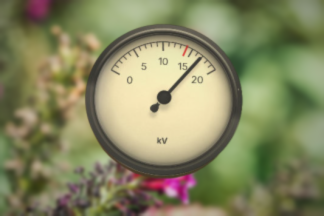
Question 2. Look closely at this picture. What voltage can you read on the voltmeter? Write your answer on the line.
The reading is 17 kV
